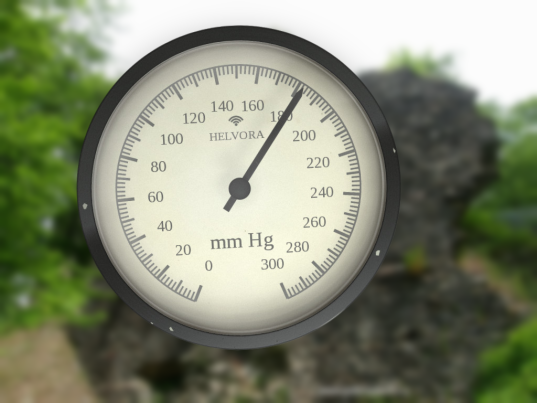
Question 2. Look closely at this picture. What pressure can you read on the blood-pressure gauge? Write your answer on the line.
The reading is 182 mmHg
